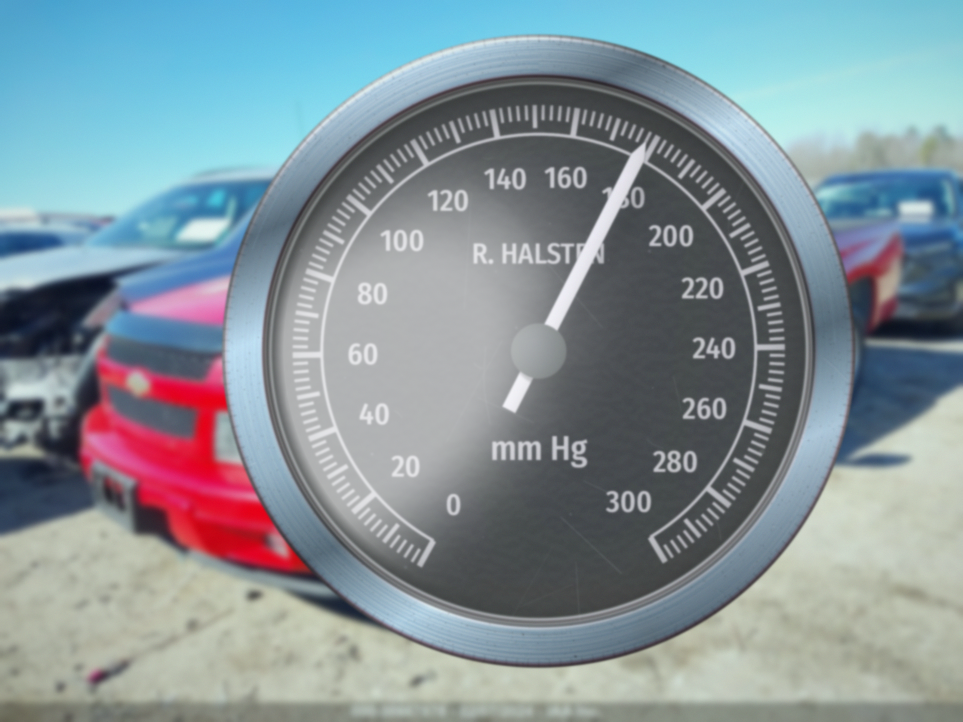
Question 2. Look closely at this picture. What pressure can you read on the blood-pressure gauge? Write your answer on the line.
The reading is 178 mmHg
